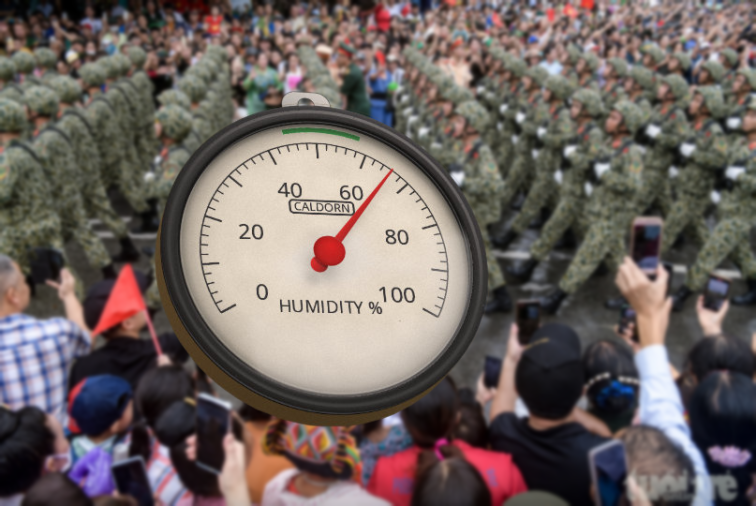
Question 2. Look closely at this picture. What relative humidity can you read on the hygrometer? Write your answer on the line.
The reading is 66 %
